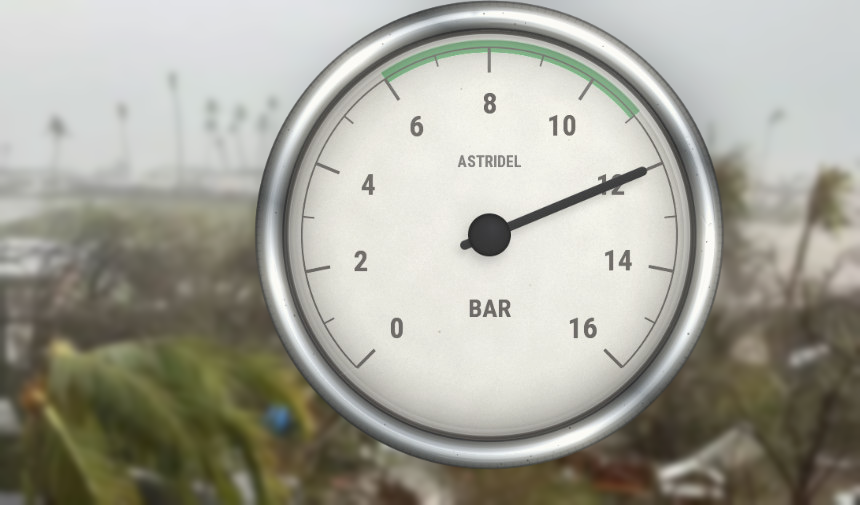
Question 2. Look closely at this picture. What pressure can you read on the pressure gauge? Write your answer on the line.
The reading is 12 bar
